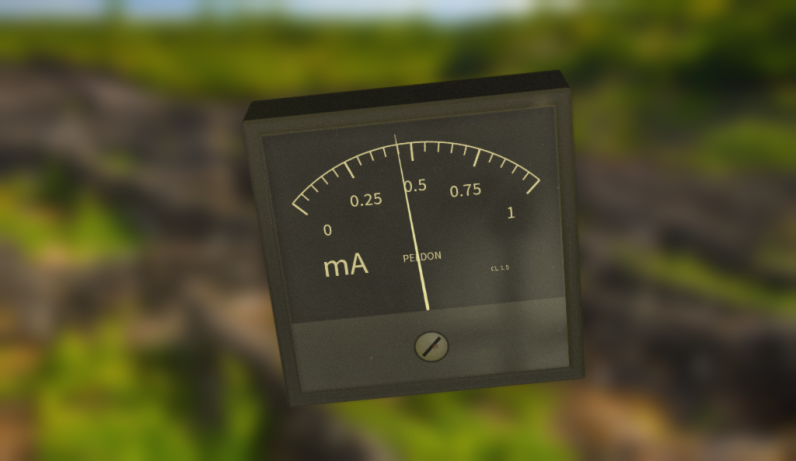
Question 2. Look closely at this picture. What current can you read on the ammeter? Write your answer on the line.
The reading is 0.45 mA
